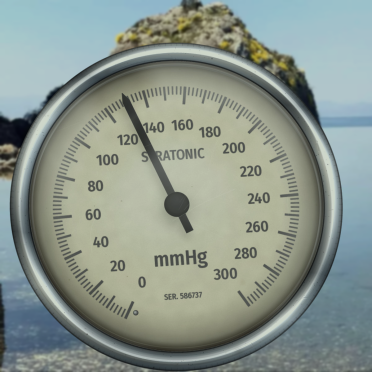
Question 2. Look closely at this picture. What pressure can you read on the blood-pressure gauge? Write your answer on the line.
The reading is 130 mmHg
